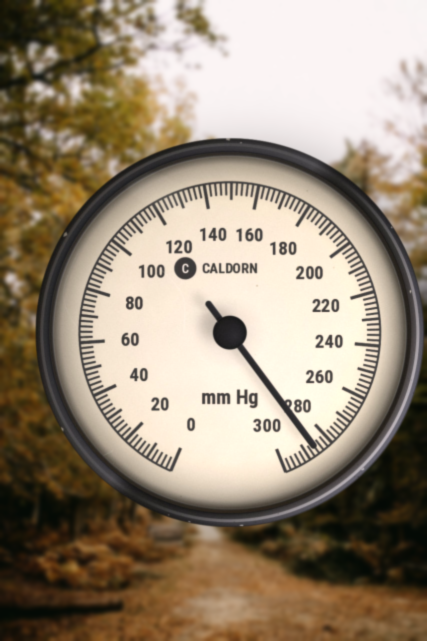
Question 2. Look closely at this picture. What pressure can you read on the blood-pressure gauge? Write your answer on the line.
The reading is 286 mmHg
